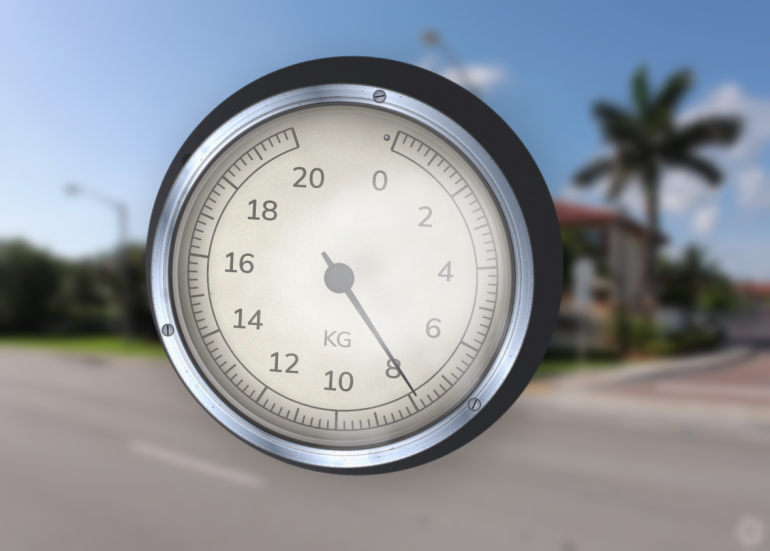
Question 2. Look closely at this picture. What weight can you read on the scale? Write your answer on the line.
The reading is 7.8 kg
